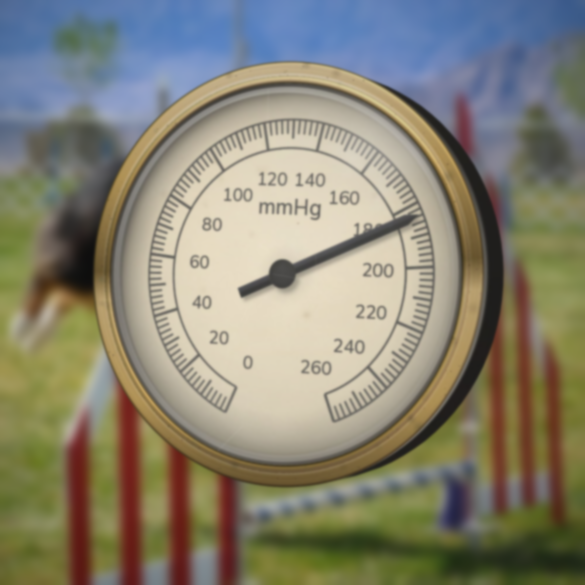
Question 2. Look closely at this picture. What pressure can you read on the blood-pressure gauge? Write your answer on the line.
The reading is 184 mmHg
